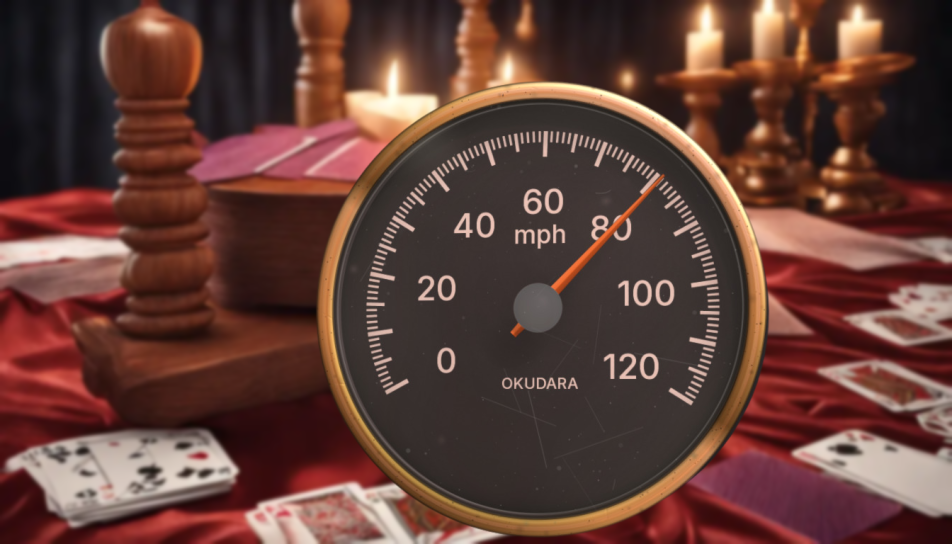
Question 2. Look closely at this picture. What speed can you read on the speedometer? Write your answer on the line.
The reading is 81 mph
